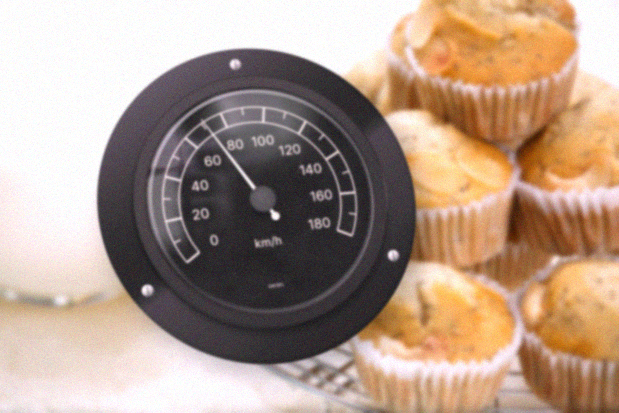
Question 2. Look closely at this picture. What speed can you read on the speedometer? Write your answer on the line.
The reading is 70 km/h
